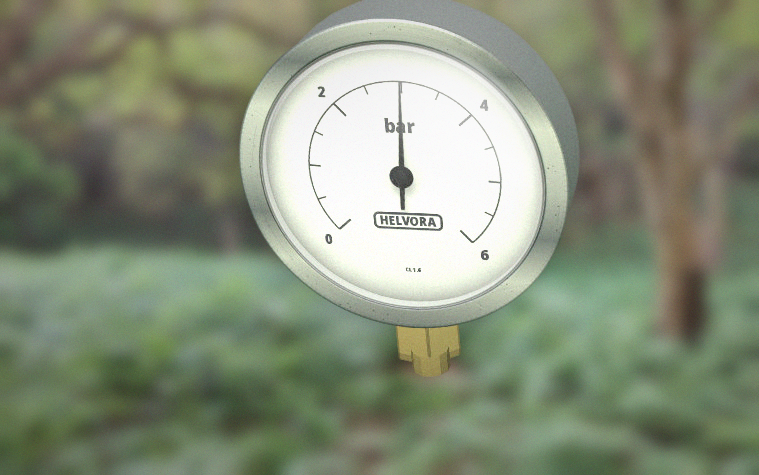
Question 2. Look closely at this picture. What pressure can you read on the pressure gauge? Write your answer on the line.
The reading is 3 bar
